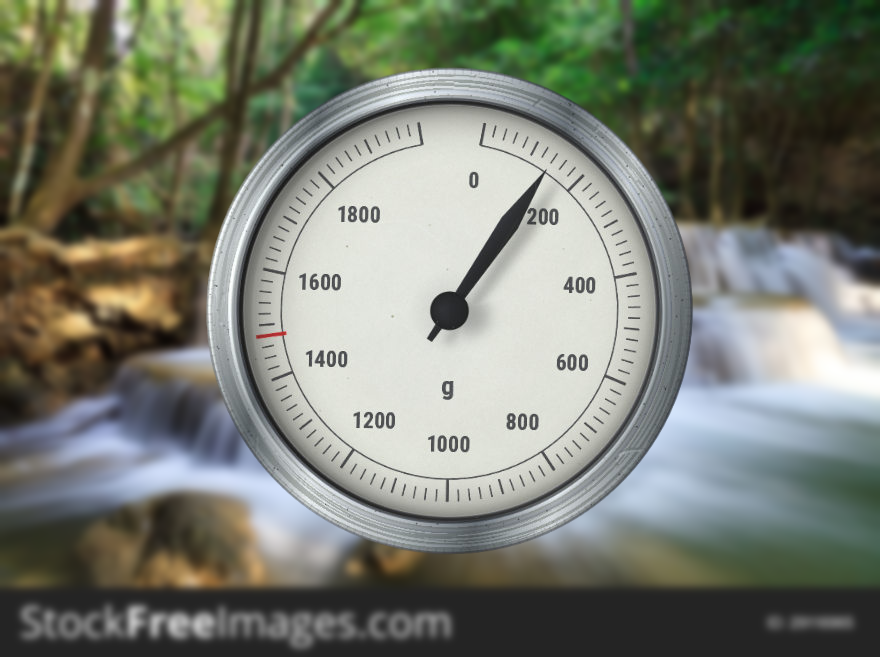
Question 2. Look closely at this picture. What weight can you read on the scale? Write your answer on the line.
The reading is 140 g
